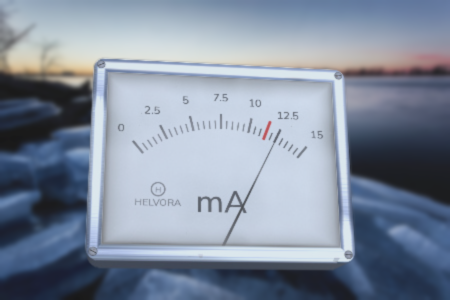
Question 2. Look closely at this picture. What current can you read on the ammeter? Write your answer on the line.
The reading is 12.5 mA
